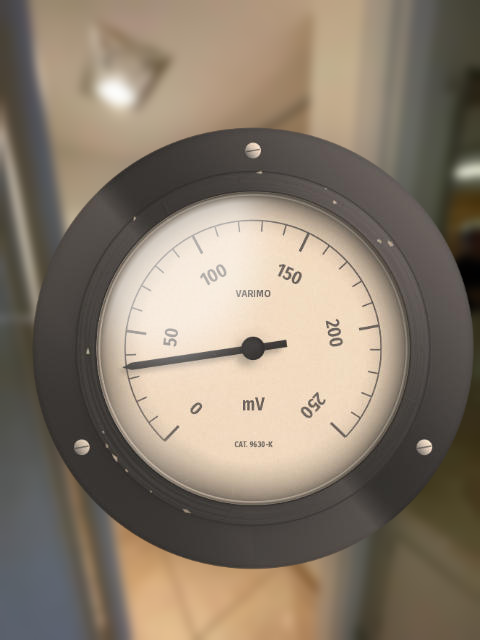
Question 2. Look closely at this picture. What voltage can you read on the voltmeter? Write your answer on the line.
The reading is 35 mV
